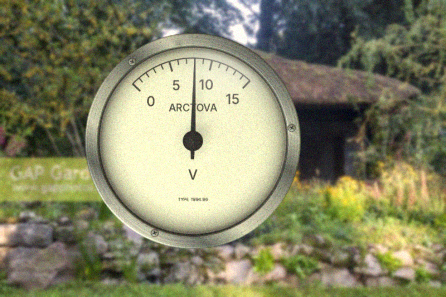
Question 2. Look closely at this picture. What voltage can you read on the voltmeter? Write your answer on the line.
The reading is 8 V
